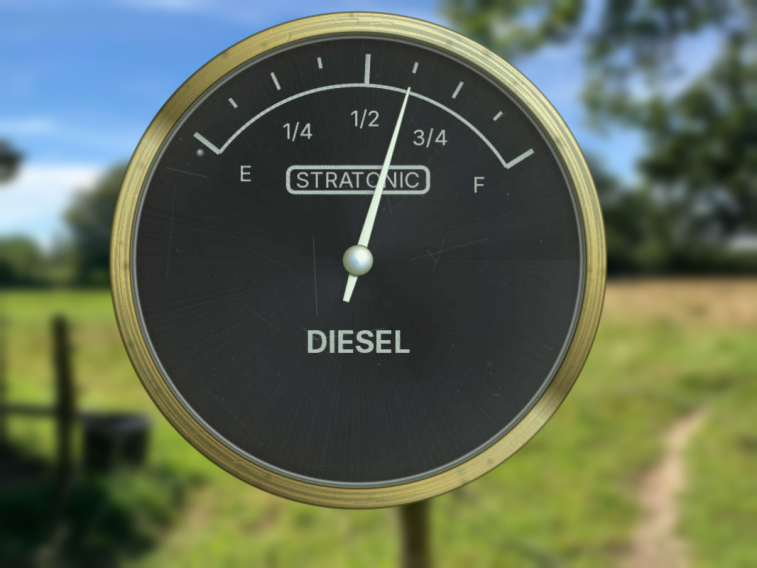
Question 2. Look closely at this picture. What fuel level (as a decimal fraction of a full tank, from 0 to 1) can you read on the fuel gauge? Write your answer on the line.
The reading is 0.625
